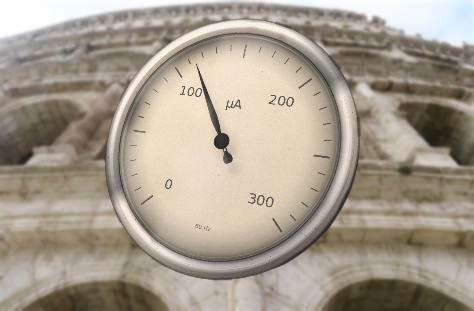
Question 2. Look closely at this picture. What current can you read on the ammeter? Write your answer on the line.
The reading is 115 µA
